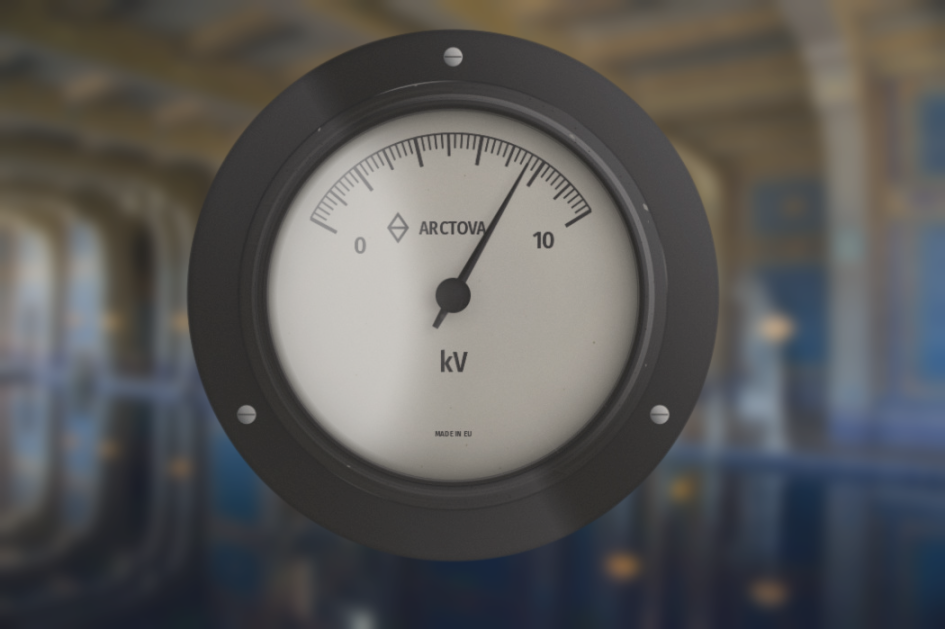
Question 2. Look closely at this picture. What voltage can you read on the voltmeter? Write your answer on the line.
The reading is 7.6 kV
